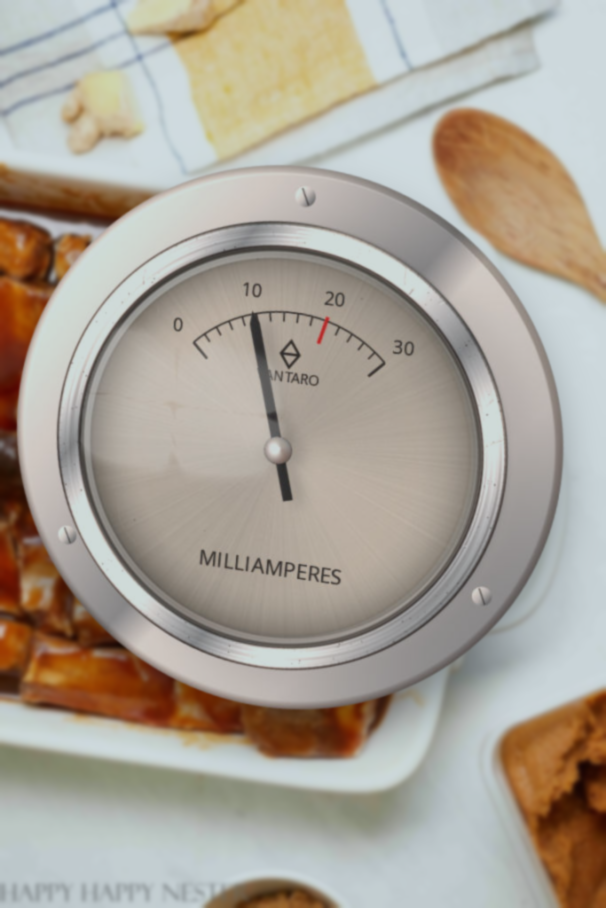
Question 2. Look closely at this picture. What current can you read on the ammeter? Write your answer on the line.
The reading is 10 mA
